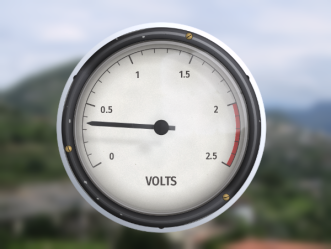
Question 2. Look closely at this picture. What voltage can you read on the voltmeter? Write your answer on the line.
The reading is 0.35 V
